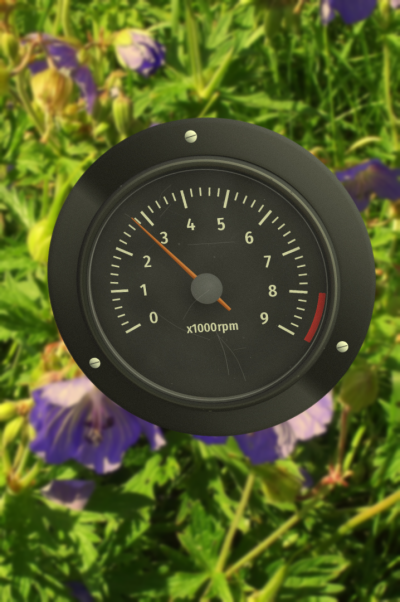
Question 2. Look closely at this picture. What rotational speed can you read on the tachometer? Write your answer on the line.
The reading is 2800 rpm
